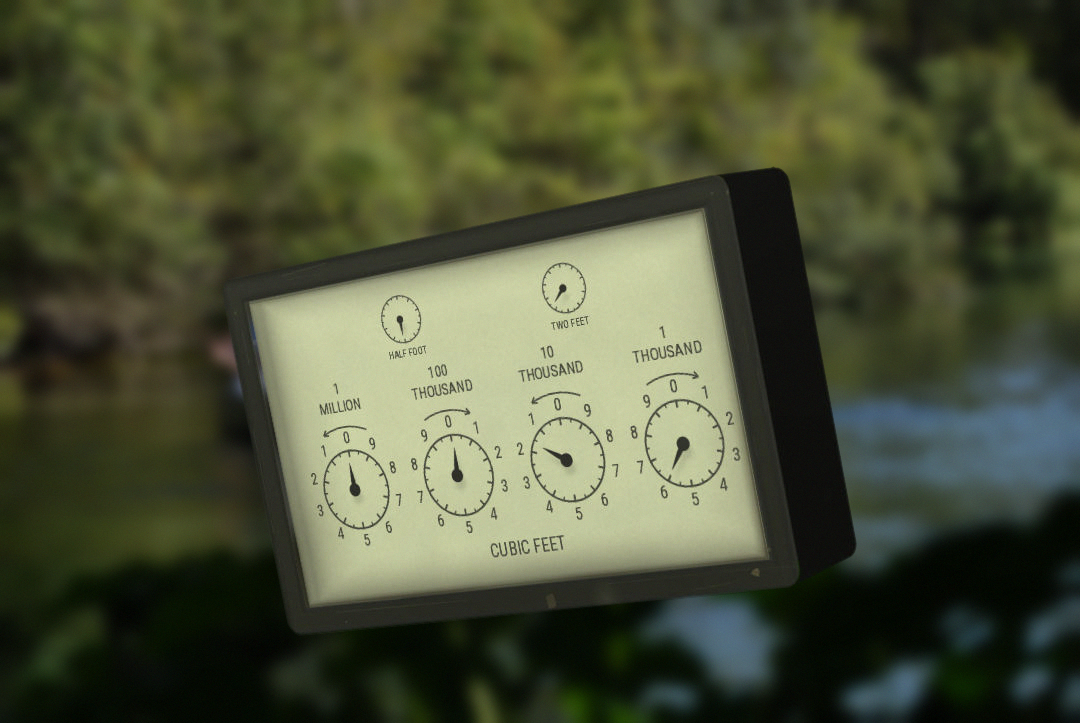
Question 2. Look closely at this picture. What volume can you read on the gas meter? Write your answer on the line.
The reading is 1600 ft³
